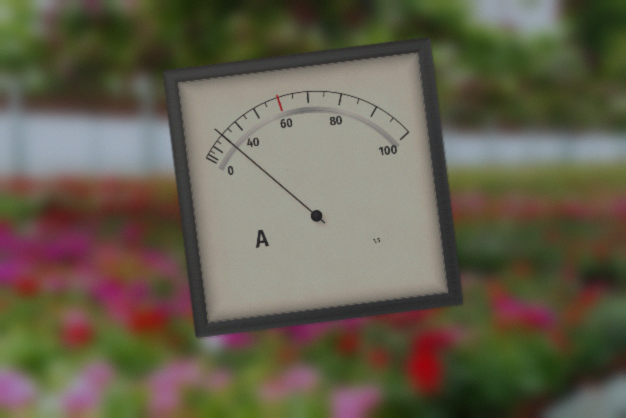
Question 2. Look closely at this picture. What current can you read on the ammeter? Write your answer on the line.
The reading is 30 A
